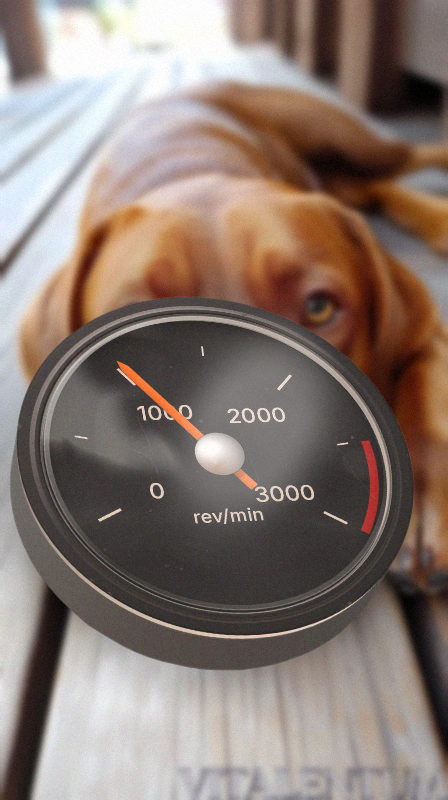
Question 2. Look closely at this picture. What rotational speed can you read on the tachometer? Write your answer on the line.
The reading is 1000 rpm
